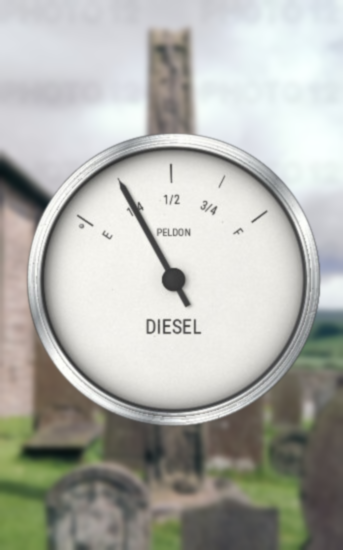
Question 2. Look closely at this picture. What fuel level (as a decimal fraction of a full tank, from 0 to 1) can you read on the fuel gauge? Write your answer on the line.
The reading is 0.25
